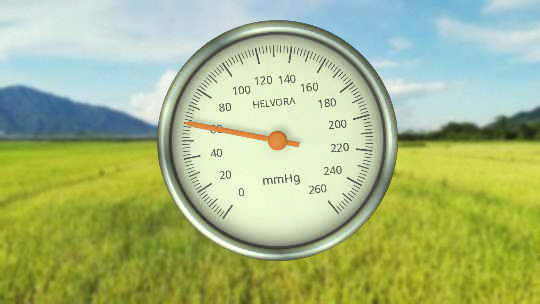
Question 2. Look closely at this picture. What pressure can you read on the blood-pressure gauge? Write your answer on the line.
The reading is 60 mmHg
